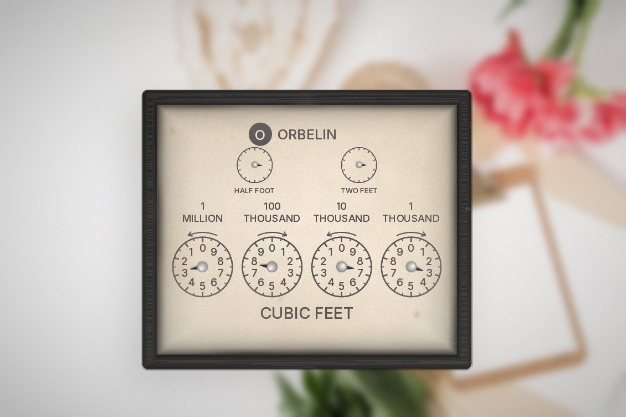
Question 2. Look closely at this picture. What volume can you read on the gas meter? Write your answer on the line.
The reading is 277300 ft³
